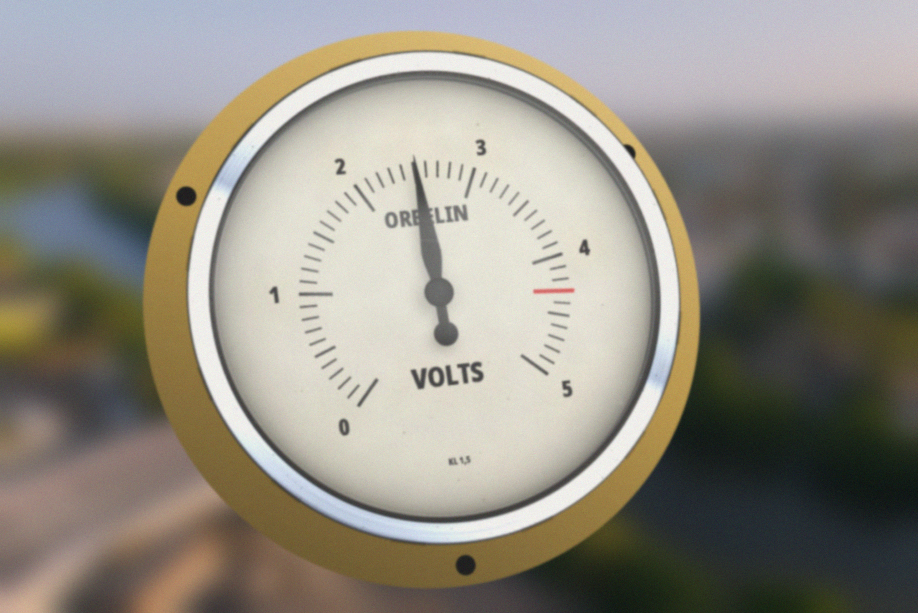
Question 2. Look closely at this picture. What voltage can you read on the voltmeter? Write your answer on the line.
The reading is 2.5 V
